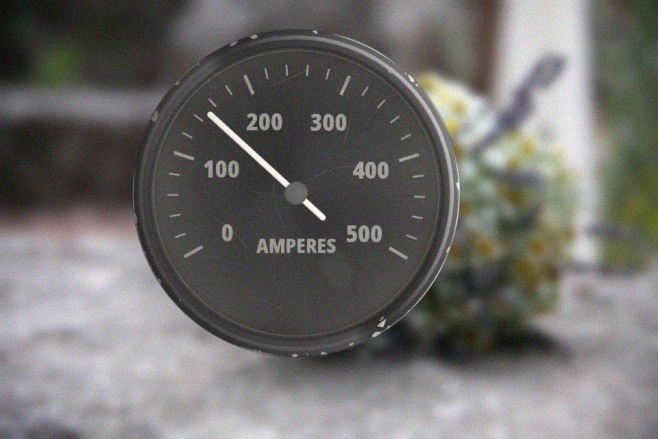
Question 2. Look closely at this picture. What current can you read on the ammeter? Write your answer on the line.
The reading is 150 A
